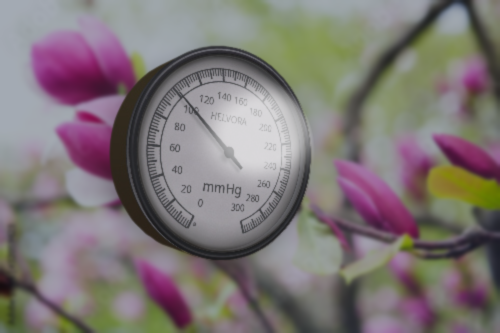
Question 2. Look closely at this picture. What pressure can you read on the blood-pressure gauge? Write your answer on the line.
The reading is 100 mmHg
